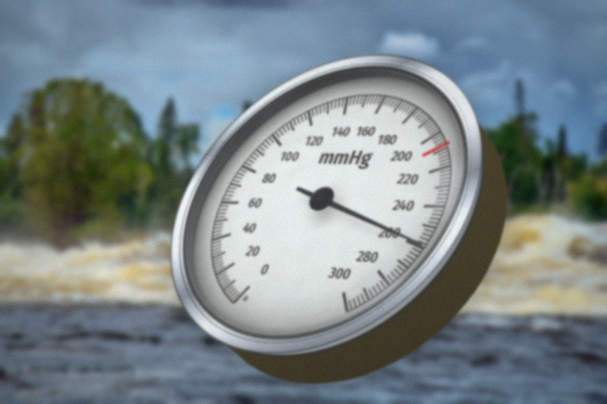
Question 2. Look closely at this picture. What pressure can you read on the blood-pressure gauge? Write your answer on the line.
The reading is 260 mmHg
